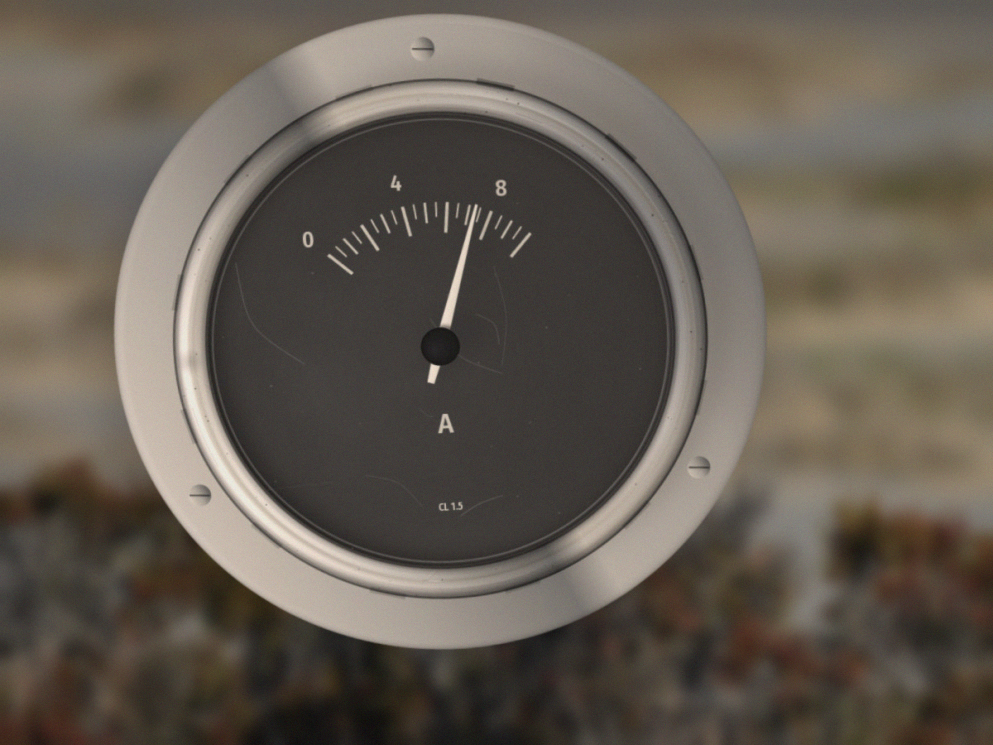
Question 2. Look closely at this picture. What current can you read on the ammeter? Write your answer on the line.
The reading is 7.25 A
